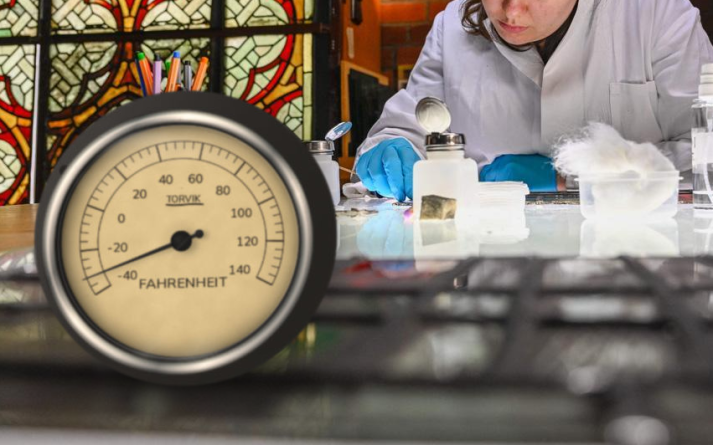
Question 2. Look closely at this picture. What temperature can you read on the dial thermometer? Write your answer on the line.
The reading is -32 °F
